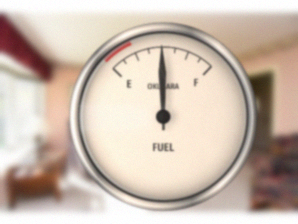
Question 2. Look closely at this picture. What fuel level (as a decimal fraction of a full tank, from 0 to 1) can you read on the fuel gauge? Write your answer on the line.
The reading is 0.5
